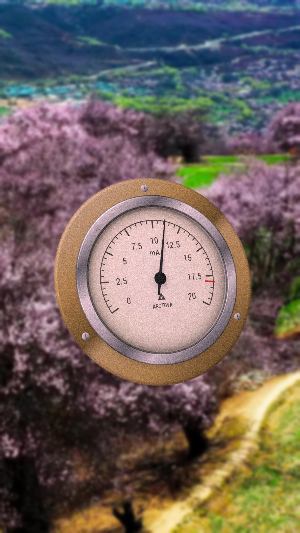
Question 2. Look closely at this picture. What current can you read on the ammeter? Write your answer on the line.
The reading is 11 mA
